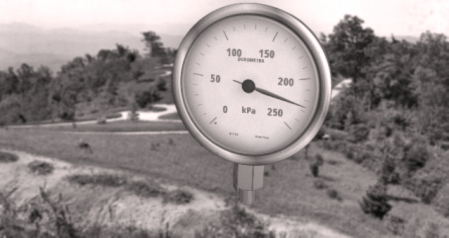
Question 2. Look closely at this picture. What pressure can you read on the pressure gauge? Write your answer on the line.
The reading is 225 kPa
